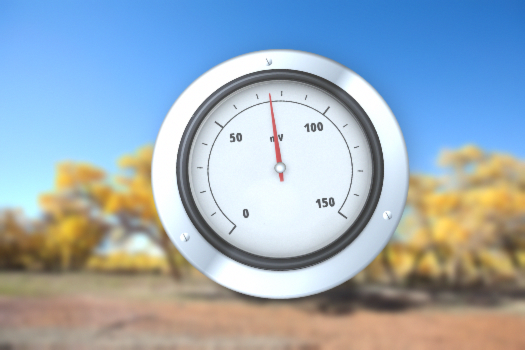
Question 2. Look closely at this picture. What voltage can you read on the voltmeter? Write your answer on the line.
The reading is 75 mV
